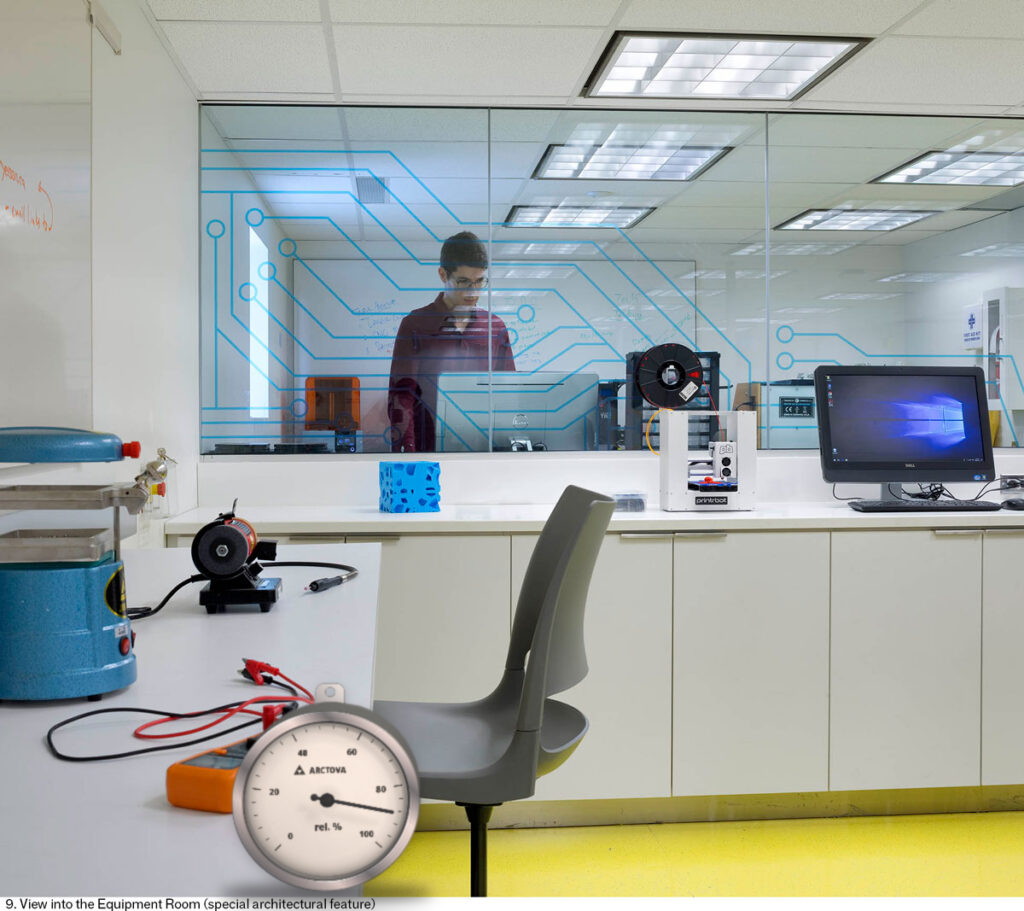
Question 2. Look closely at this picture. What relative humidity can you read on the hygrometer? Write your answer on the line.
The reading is 88 %
